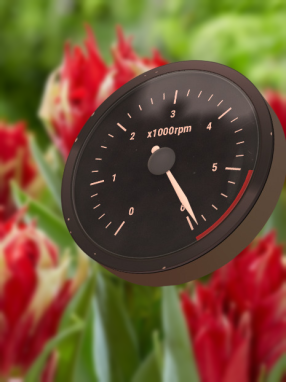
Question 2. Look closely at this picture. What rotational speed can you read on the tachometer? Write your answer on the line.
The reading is 5900 rpm
